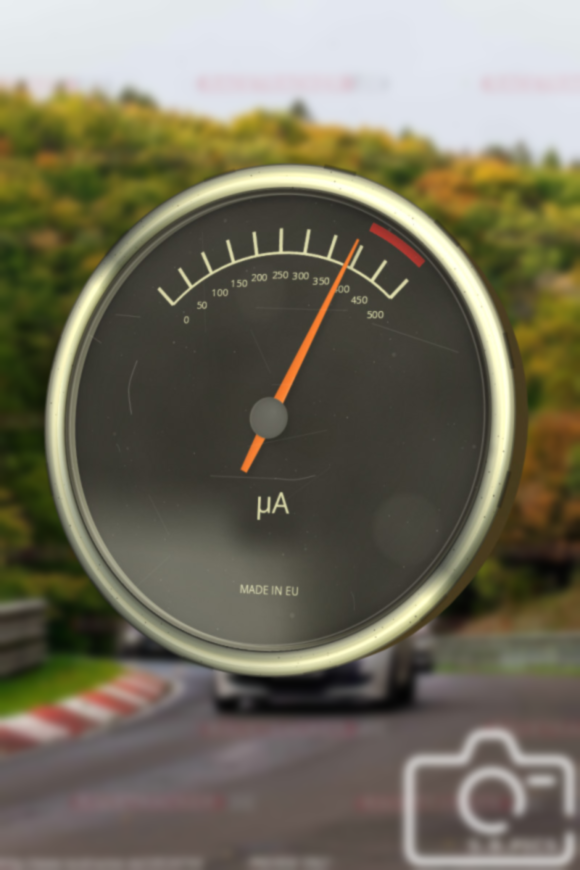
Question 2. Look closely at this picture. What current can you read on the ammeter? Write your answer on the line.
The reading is 400 µA
